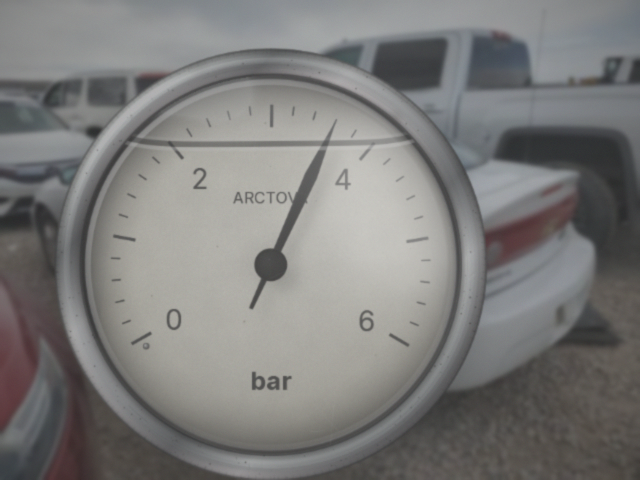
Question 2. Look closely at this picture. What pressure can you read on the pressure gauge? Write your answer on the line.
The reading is 3.6 bar
